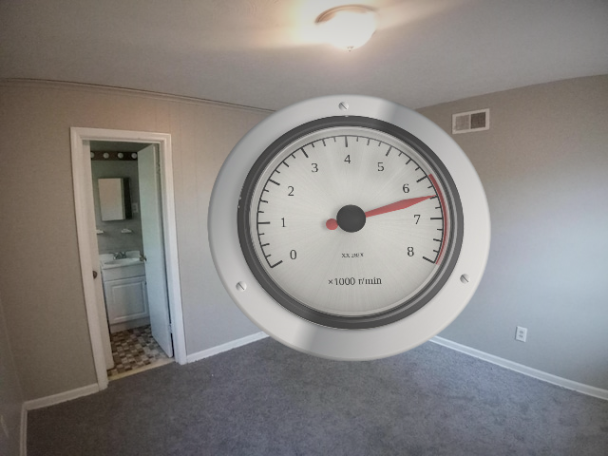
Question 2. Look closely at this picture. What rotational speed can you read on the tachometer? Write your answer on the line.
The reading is 6500 rpm
